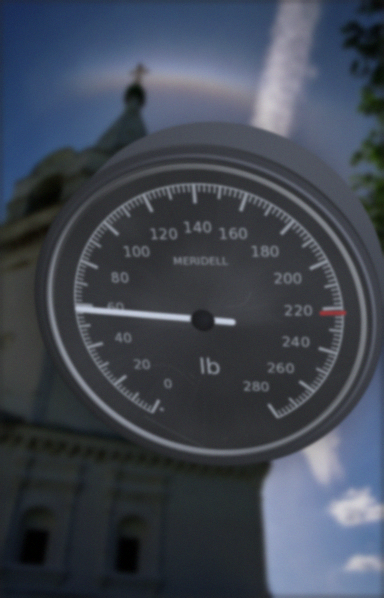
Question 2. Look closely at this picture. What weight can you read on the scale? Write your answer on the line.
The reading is 60 lb
